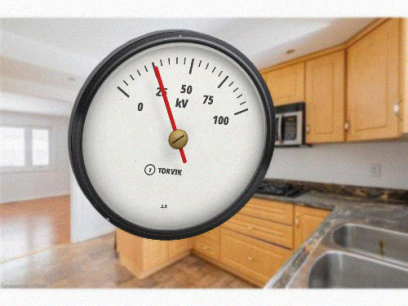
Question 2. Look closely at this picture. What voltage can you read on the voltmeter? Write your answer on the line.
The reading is 25 kV
